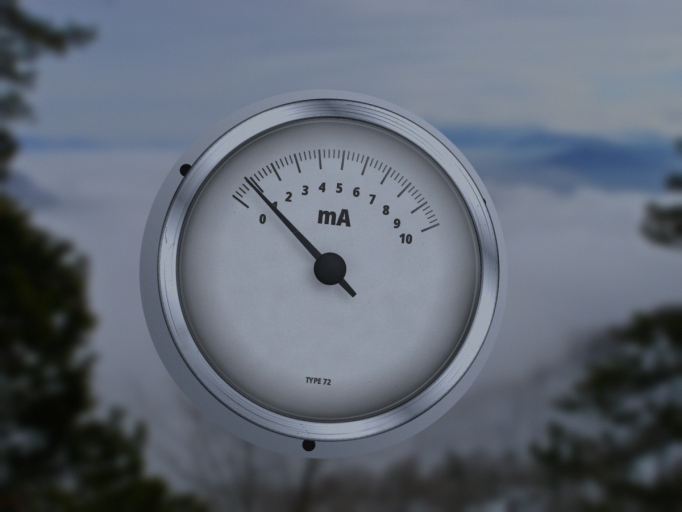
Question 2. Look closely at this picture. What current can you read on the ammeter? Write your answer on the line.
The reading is 0.8 mA
